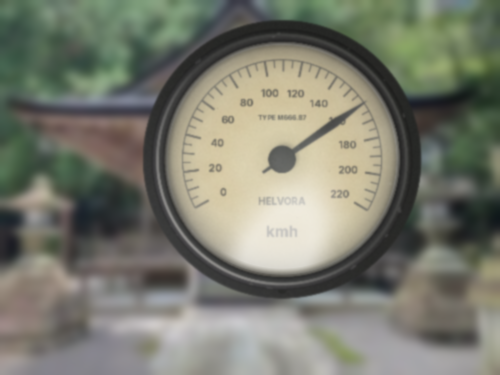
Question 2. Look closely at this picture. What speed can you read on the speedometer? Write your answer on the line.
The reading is 160 km/h
